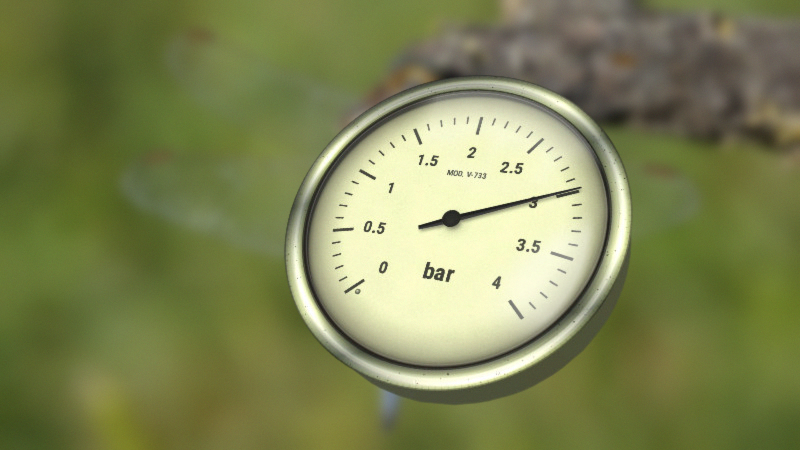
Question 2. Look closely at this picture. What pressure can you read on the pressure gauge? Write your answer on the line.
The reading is 3 bar
